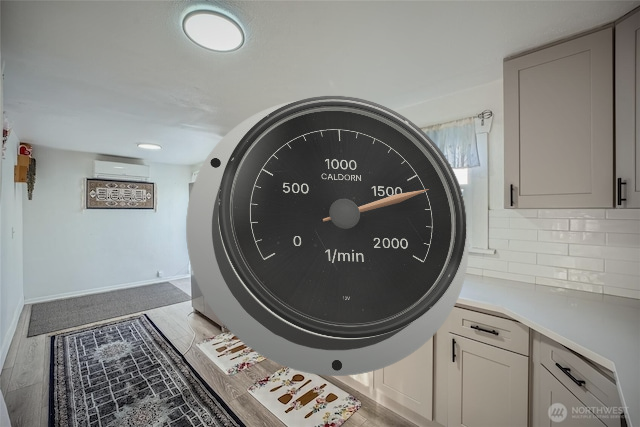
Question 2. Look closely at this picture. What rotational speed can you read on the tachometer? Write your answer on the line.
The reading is 1600 rpm
